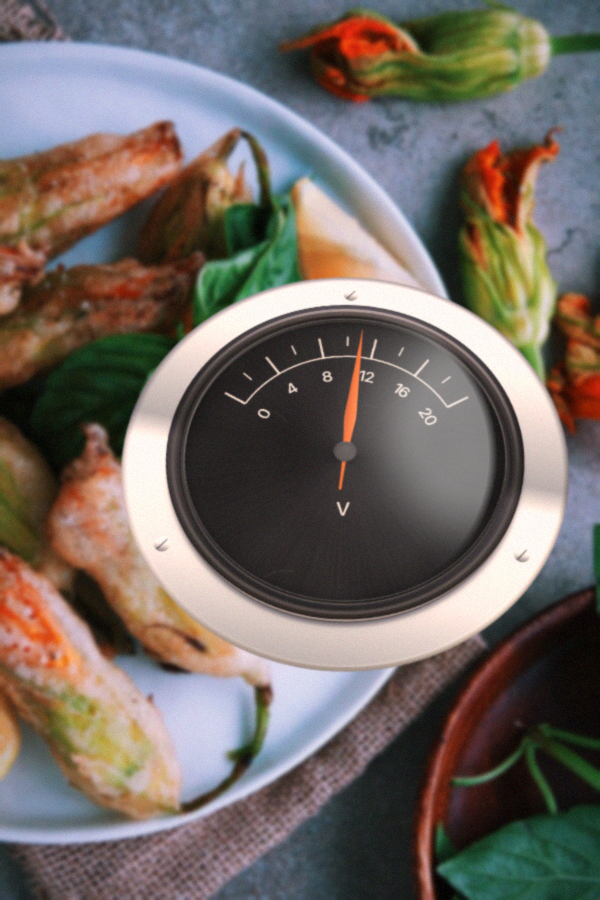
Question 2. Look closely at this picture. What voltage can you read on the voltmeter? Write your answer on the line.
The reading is 11 V
